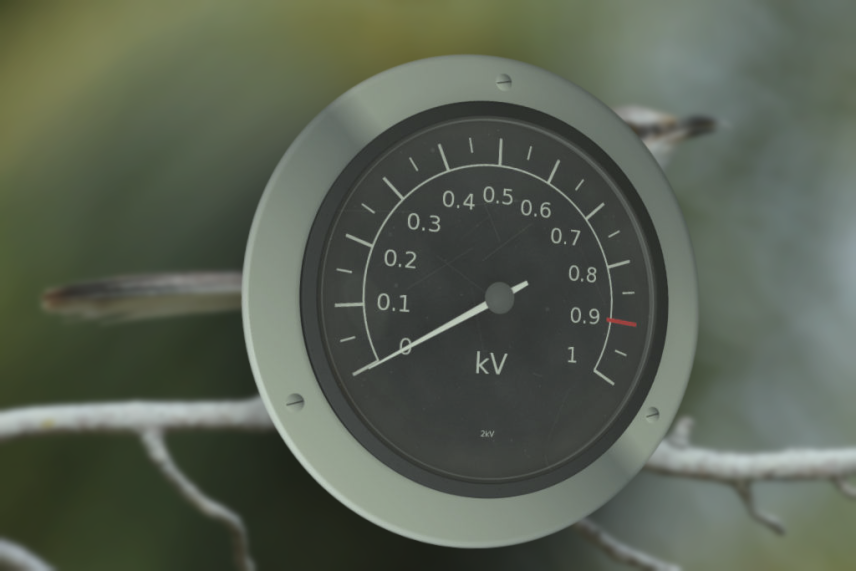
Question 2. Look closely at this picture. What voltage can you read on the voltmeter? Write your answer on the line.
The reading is 0 kV
